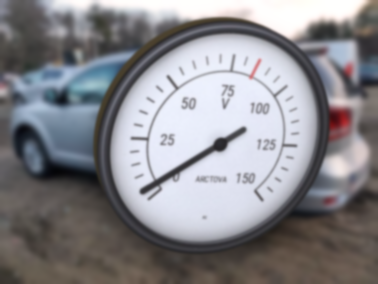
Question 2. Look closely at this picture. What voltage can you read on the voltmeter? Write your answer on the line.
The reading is 5 V
